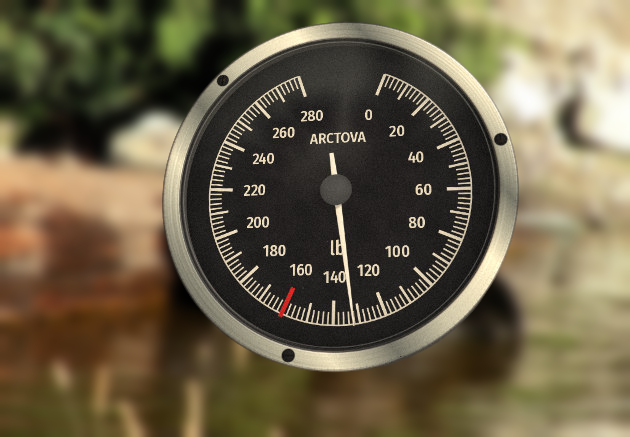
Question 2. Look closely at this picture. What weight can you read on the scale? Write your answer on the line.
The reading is 132 lb
